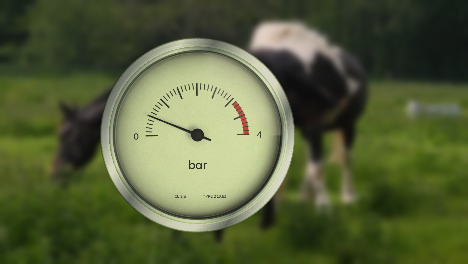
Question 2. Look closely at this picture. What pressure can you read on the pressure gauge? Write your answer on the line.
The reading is 0.5 bar
